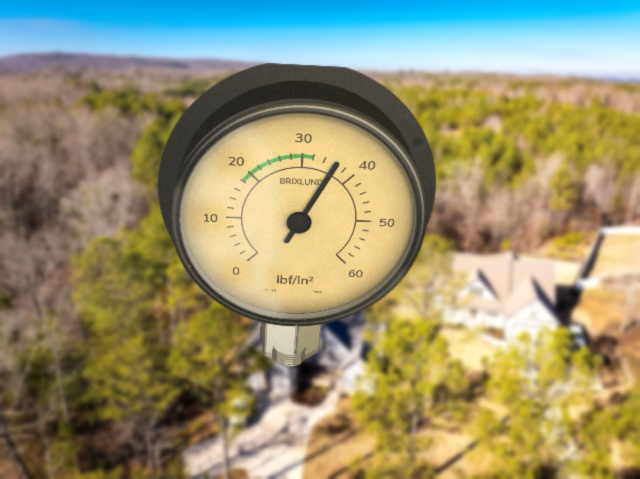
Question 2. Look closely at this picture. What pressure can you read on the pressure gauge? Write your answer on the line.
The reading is 36 psi
